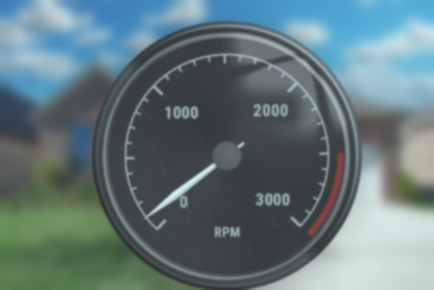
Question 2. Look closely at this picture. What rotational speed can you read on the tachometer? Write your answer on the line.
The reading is 100 rpm
